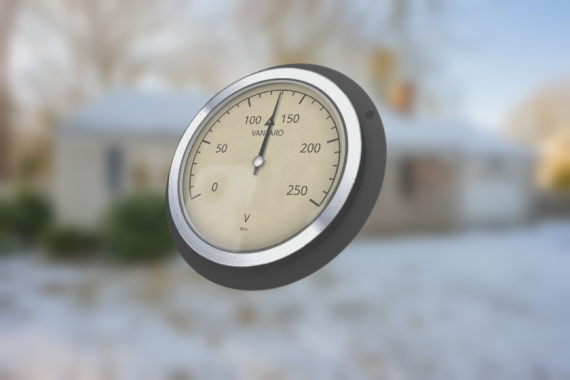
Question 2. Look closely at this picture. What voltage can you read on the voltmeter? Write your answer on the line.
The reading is 130 V
